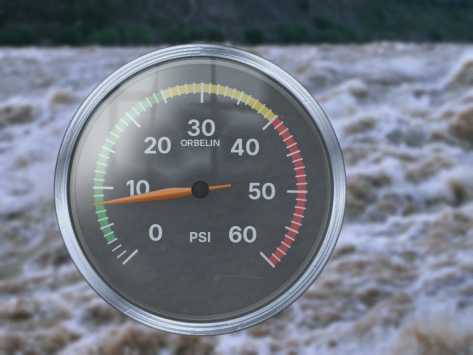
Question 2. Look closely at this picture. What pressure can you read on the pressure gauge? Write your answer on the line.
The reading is 8 psi
